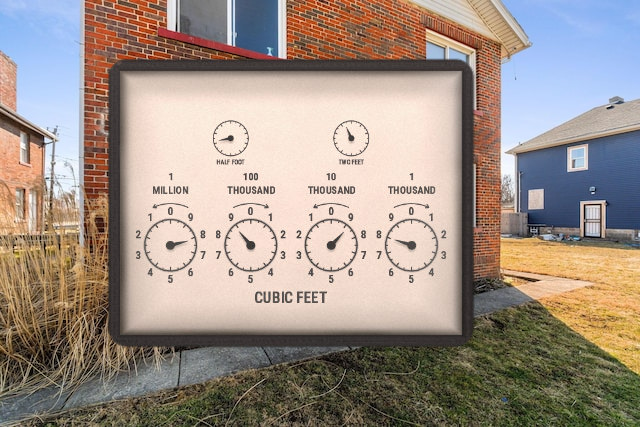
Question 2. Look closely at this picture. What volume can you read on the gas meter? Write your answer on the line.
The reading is 788800 ft³
